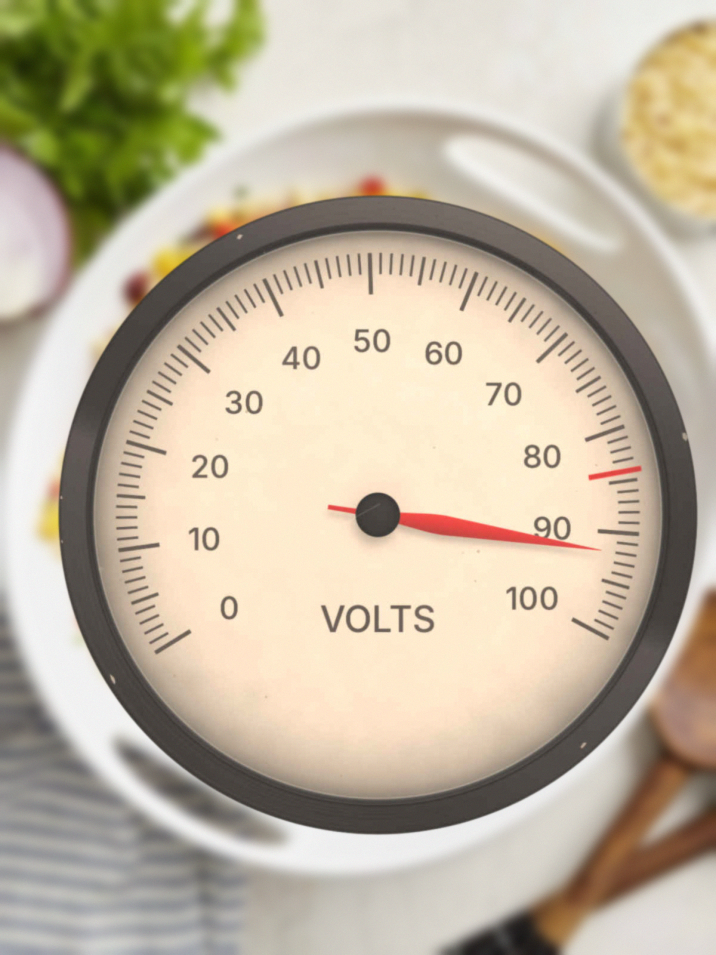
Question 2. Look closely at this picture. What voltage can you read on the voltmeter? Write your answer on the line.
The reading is 92 V
